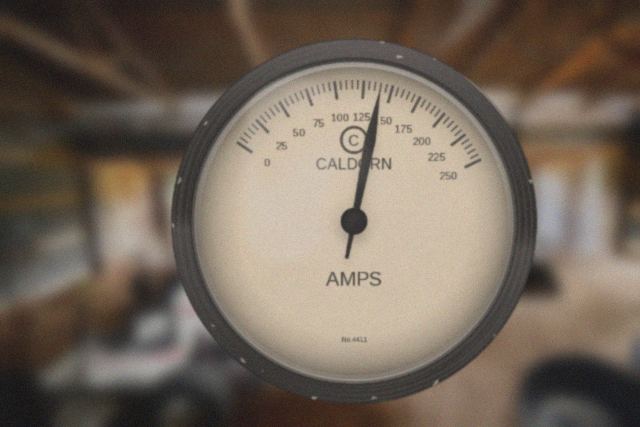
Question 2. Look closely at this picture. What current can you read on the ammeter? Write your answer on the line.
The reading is 140 A
